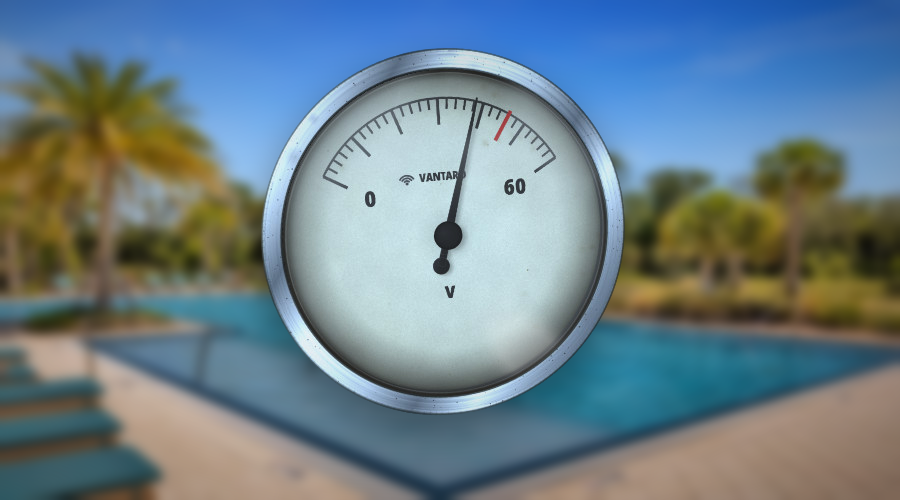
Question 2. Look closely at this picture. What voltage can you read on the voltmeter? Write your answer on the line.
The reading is 38 V
